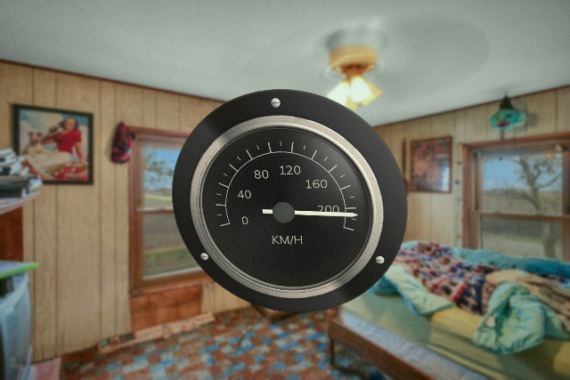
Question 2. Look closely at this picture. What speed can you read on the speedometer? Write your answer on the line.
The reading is 205 km/h
